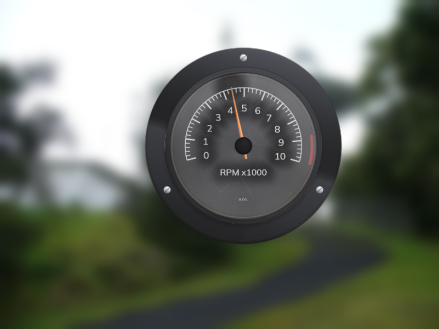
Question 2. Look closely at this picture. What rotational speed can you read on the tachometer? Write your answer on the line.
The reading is 4400 rpm
